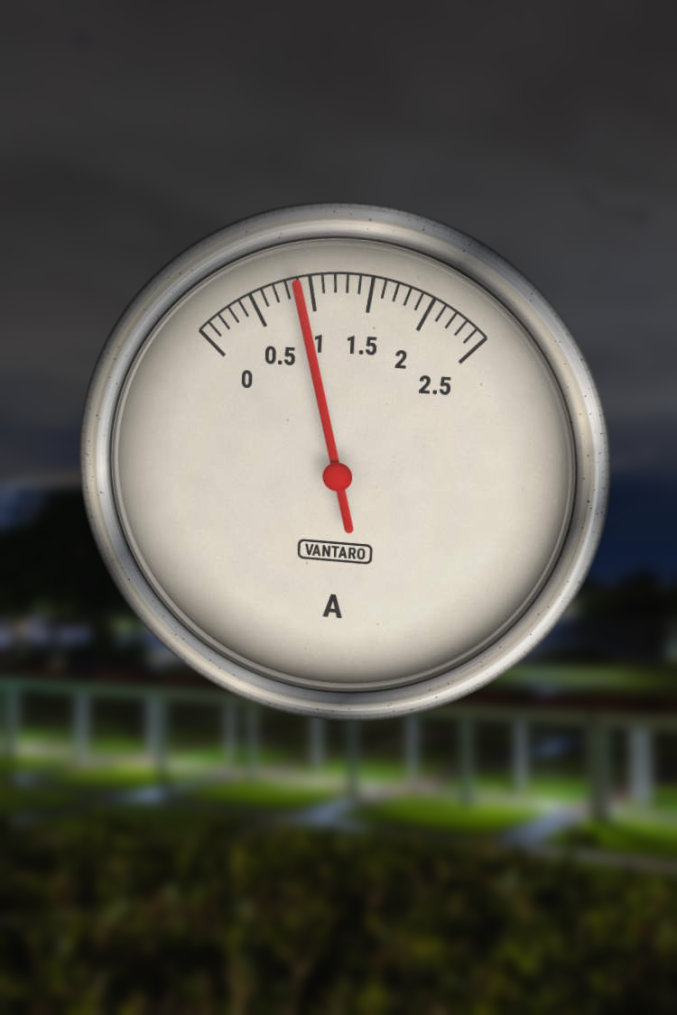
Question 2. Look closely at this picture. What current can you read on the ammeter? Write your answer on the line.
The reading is 0.9 A
